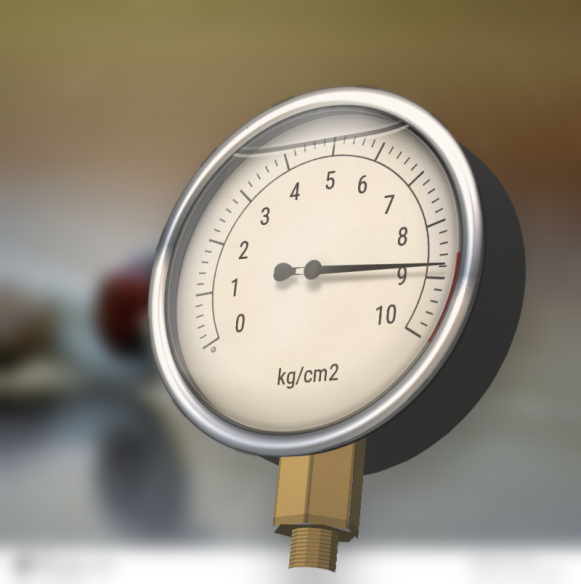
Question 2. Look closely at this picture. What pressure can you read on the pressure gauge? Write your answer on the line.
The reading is 8.8 kg/cm²
